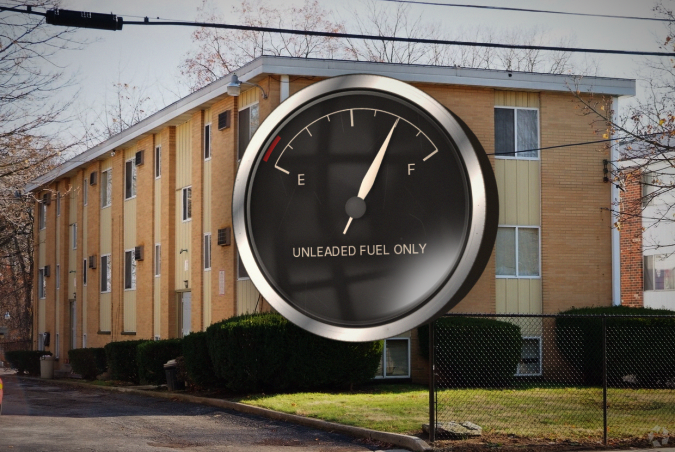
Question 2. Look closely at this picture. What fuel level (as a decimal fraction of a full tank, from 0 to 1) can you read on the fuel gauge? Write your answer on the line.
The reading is 0.75
